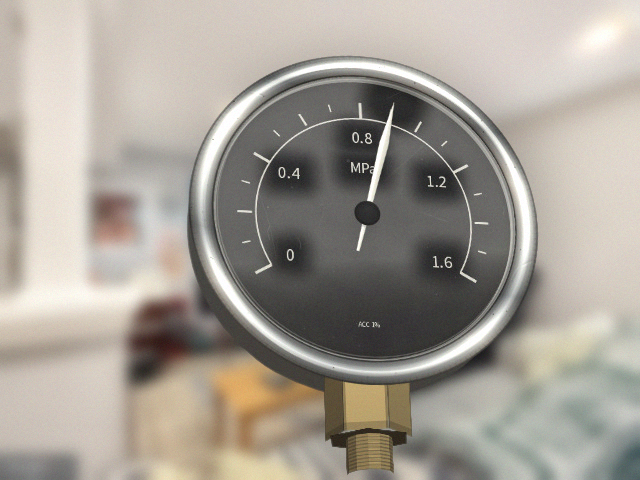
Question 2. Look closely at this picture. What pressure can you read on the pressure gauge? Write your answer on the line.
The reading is 0.9 MPa
